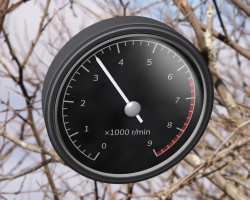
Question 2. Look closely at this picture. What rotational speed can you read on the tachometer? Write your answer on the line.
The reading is 3400 rpm
